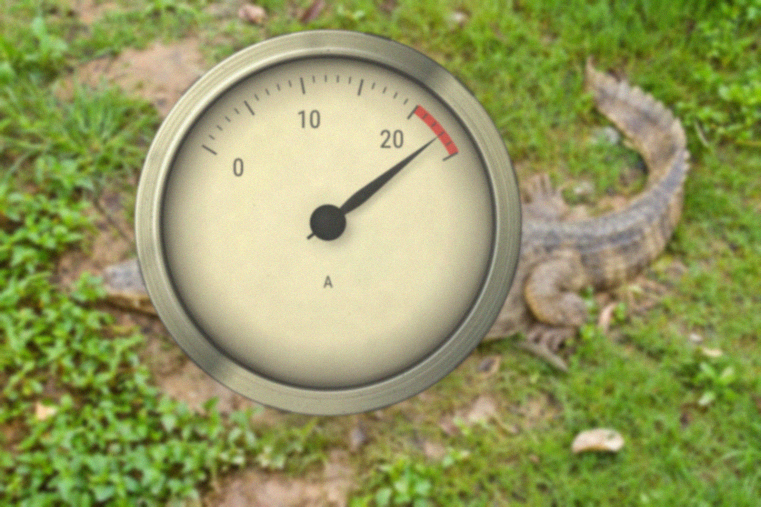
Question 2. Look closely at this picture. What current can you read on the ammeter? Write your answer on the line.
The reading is 23 A
